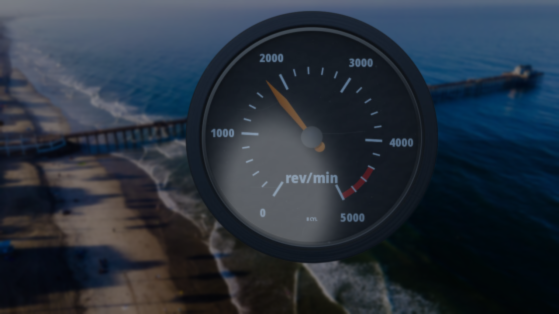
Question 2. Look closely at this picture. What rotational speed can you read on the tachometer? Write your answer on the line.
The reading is 1800 rpm
